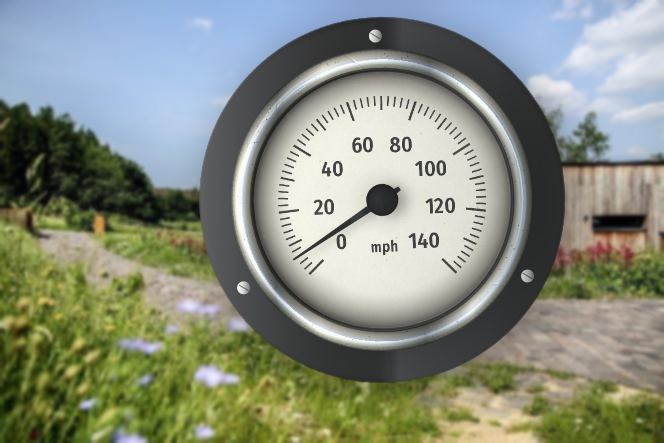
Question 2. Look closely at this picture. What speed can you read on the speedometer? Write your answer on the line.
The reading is 6 mph
